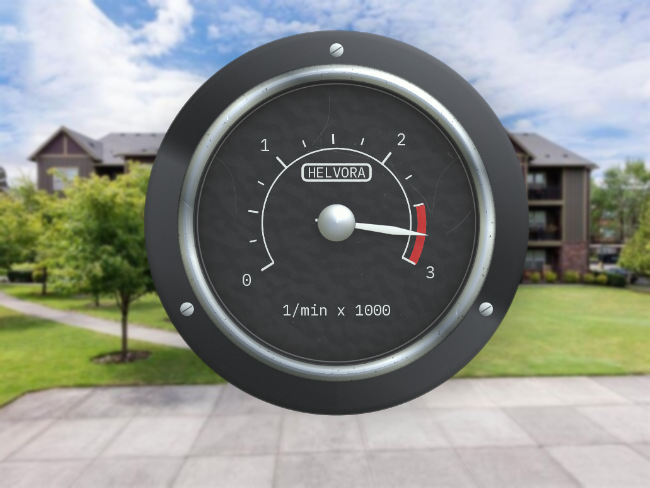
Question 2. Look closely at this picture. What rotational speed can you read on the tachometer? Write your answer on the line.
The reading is 2750 rpm
